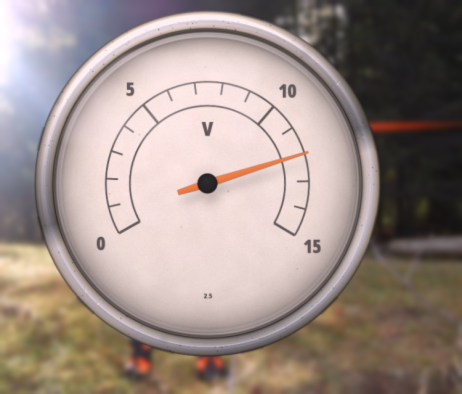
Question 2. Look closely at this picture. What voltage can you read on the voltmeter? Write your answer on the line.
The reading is 12 V
